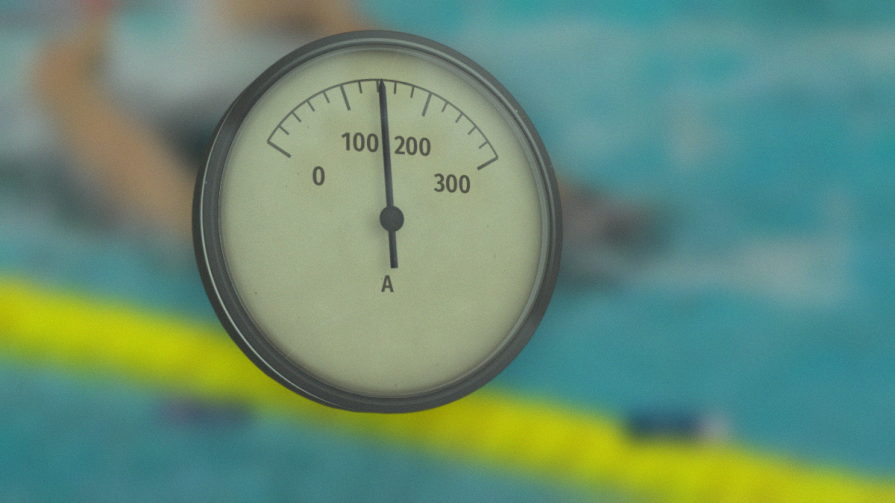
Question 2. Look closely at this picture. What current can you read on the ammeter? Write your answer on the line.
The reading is 140 A
